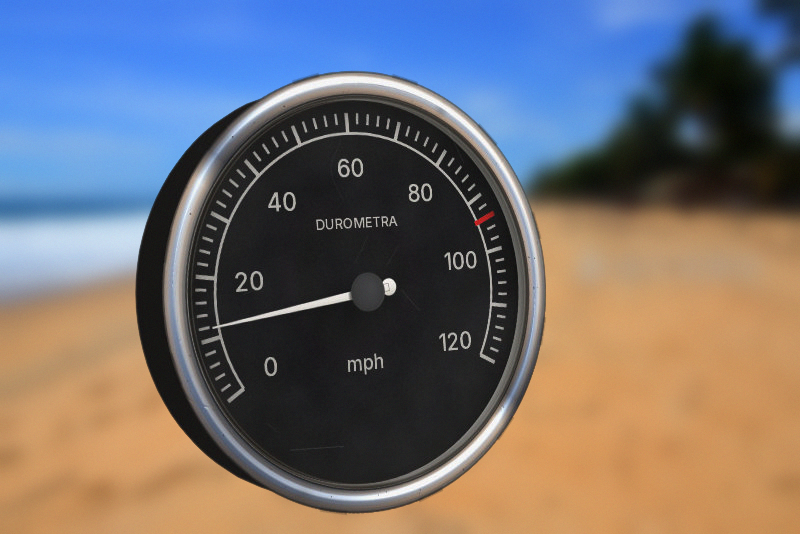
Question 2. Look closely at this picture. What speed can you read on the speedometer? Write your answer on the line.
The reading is 12 mph
